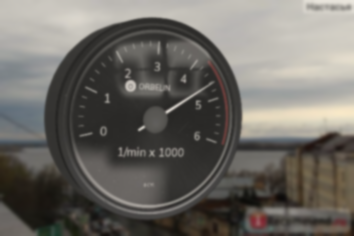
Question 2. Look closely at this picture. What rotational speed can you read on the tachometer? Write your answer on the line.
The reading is 4600 rpm
